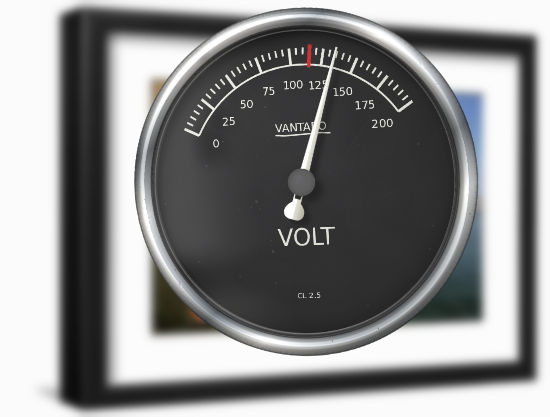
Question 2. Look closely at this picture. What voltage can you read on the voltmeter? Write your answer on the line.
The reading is 135 V
